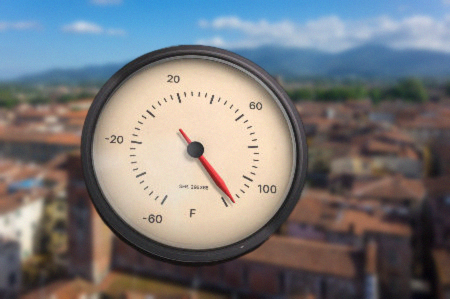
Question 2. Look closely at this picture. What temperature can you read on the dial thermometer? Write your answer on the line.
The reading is 116 °F
